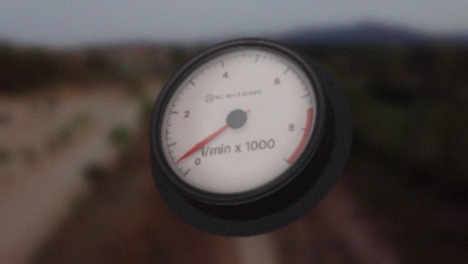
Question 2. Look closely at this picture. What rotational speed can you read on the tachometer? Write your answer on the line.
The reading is 400 rpm
